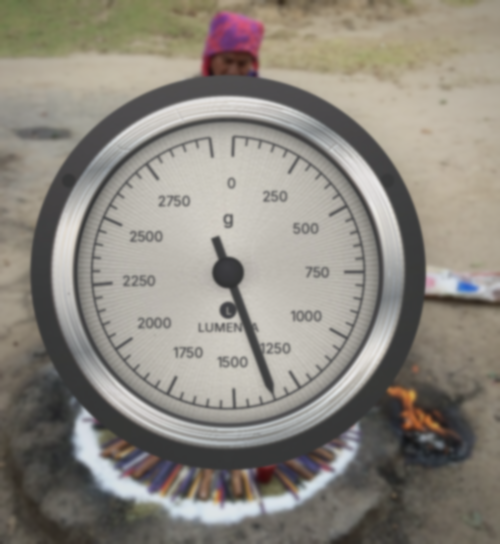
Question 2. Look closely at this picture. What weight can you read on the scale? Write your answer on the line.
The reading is 1350 g
